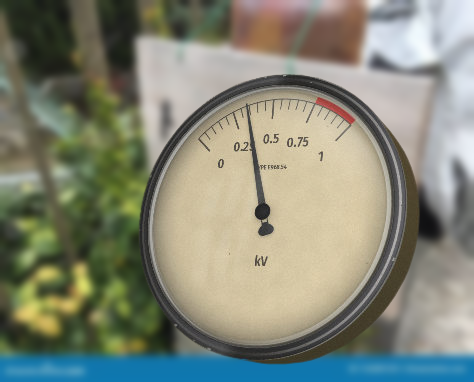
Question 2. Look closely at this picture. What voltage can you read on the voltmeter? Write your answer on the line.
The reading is 0.35 kV
